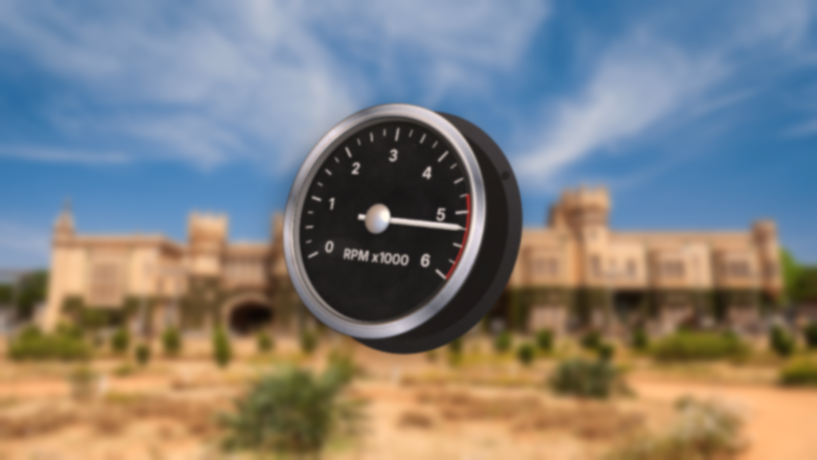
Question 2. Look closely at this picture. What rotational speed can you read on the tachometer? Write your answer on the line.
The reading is 5250 rpm
